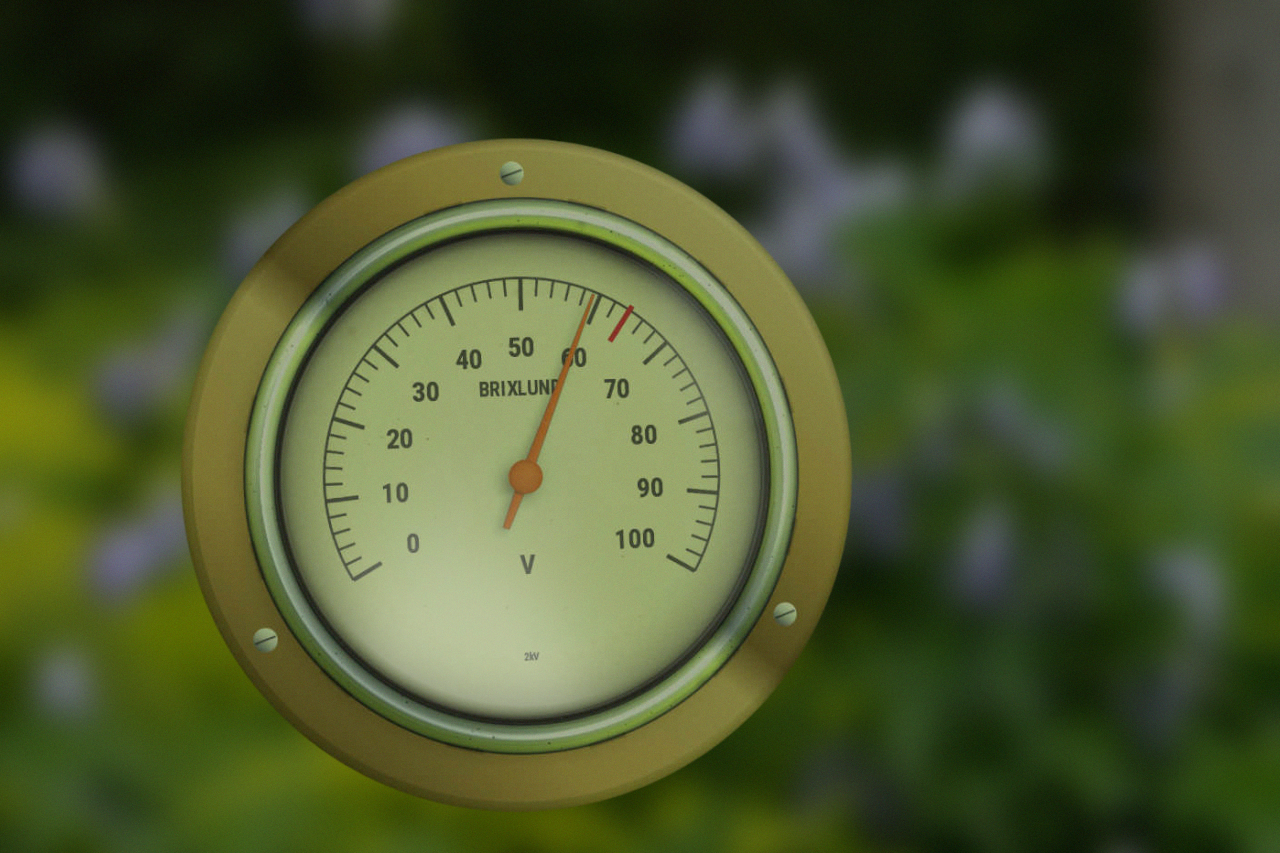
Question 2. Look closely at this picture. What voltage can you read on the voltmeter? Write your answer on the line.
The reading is 59 V
